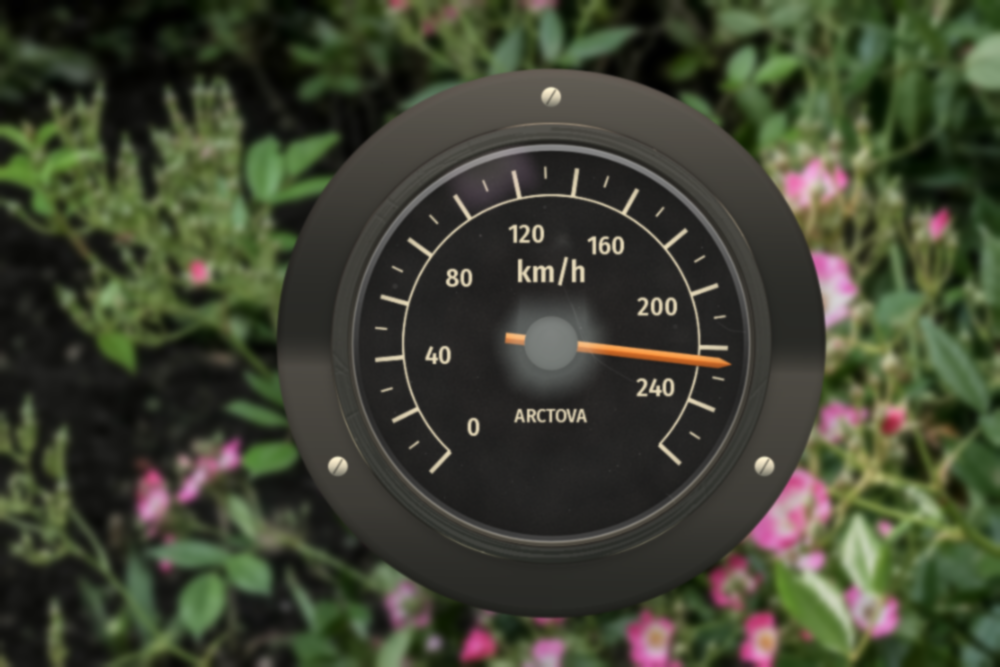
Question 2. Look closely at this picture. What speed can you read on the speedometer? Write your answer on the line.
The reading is 225 km/h
